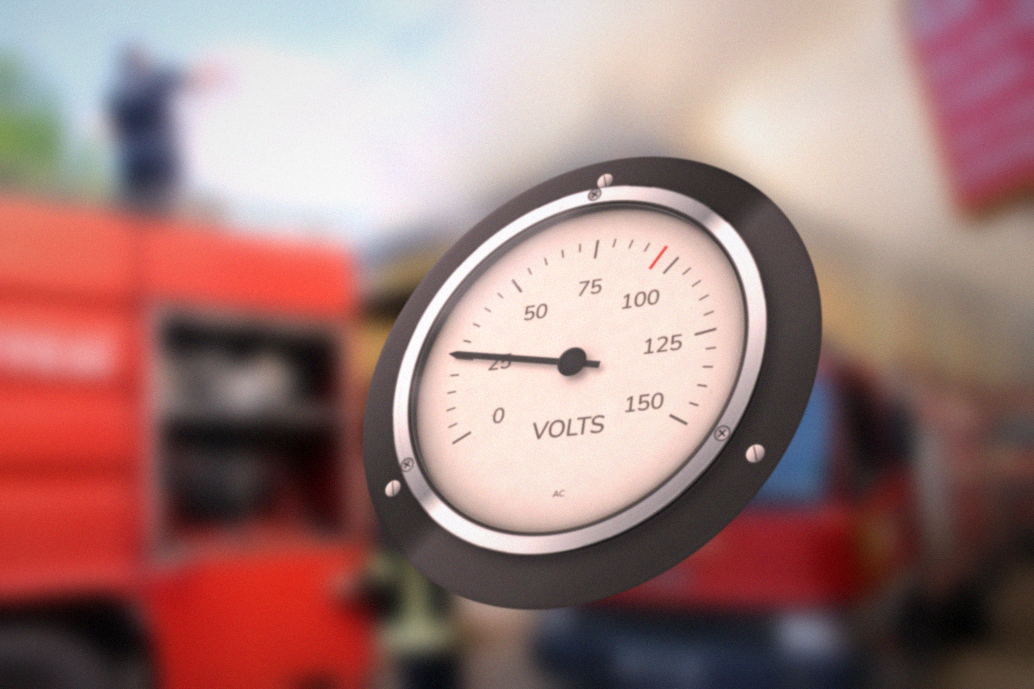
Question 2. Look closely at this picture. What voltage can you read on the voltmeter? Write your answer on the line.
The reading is 25 V
